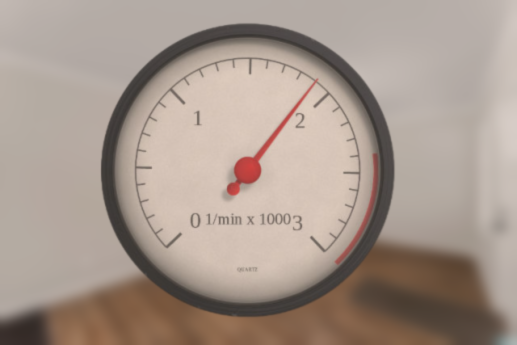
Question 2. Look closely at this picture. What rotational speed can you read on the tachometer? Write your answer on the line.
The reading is 1900 rpm
